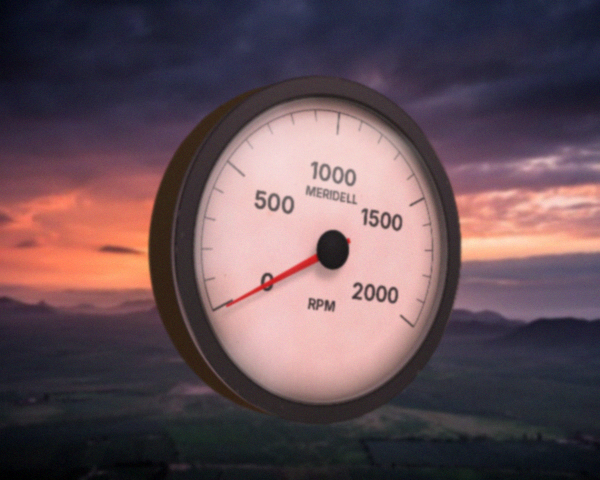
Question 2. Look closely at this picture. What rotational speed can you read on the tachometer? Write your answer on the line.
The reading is 0 rpm
